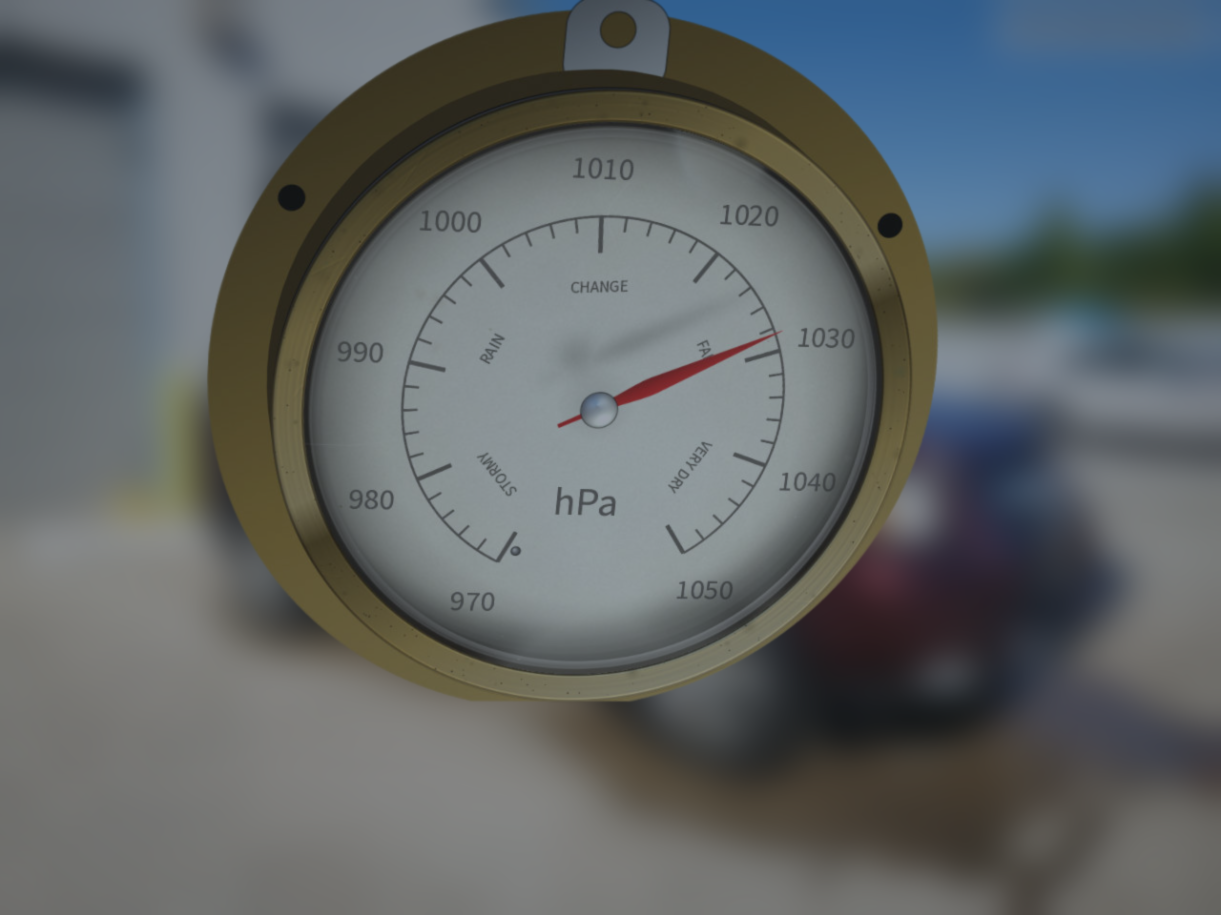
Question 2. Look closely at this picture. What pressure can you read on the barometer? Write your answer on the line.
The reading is 1028 hPa
